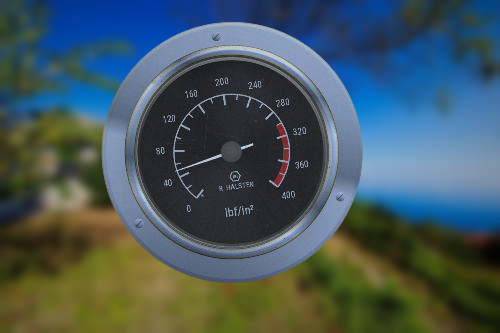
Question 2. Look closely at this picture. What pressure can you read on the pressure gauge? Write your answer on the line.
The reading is 50 psi
